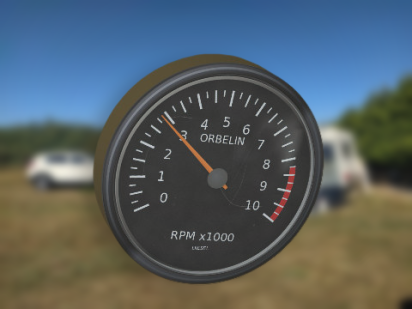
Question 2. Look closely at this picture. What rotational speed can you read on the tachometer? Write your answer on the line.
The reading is 2875 rpm
